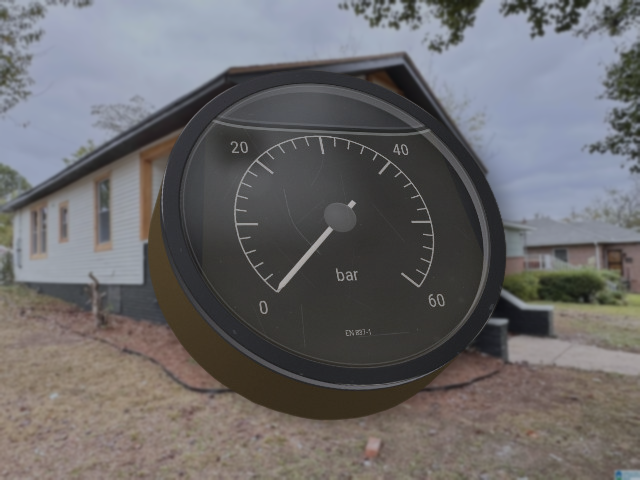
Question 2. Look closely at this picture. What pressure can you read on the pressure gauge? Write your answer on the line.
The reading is 0 bar
